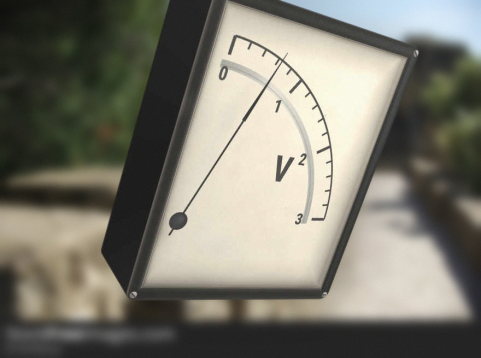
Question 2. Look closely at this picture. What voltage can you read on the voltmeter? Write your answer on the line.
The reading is 0.6 V
